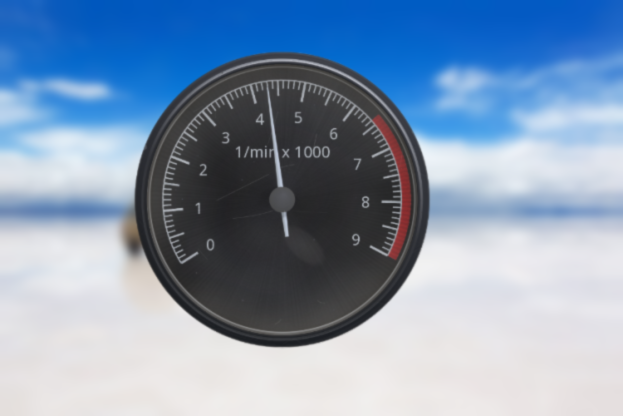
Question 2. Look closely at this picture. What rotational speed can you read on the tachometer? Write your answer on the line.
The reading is 4300 rpm
